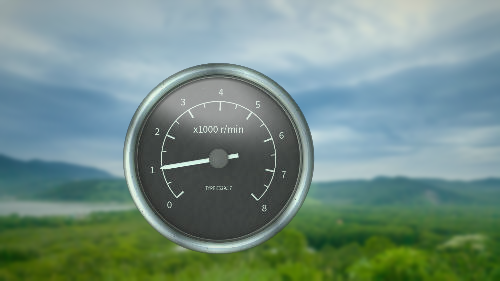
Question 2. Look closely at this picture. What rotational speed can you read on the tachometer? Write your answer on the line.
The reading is 1000 rpm
